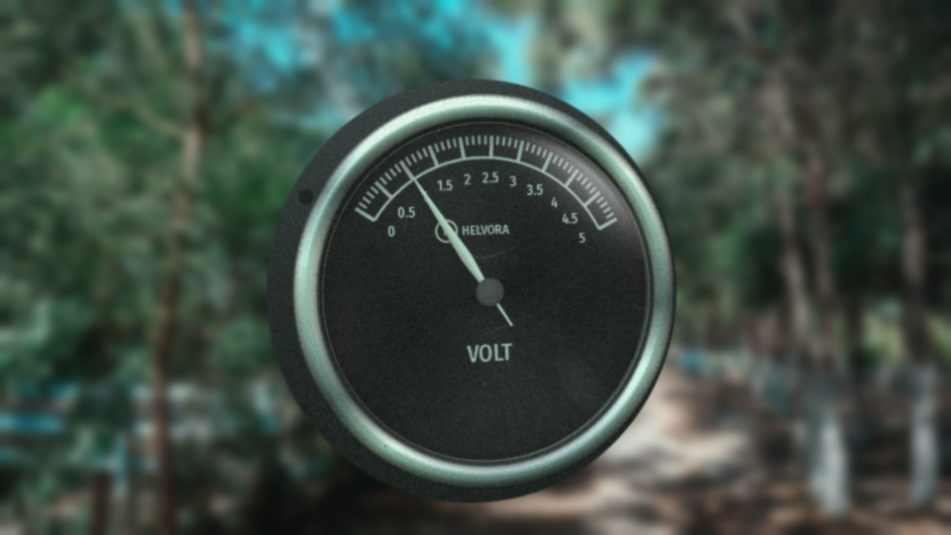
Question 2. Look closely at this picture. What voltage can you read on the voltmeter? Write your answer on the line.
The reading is 1 V
